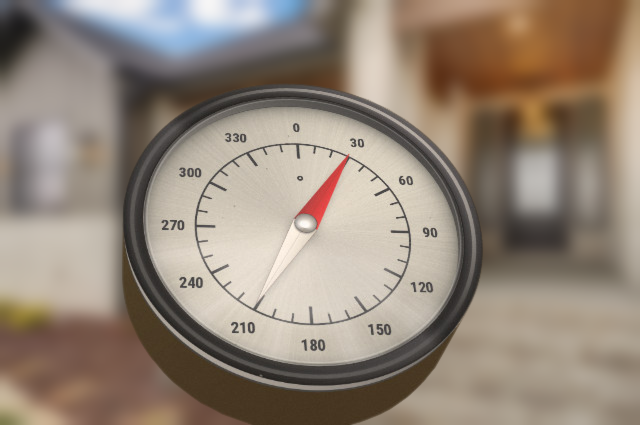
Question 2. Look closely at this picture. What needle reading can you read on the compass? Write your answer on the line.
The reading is 30 °
